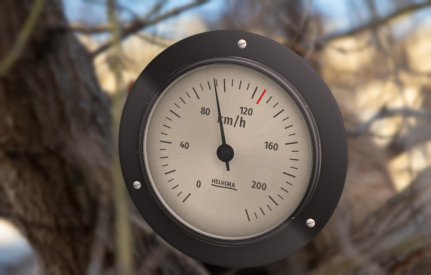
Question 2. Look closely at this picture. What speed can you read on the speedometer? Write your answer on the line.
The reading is 95 km/h
